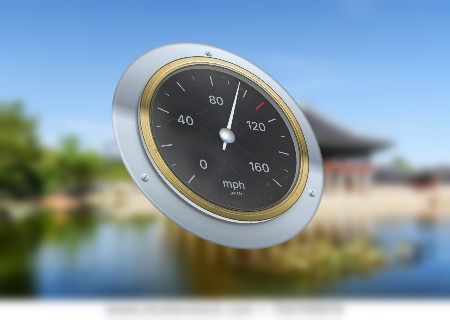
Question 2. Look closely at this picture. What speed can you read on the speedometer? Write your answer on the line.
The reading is 95 mph
